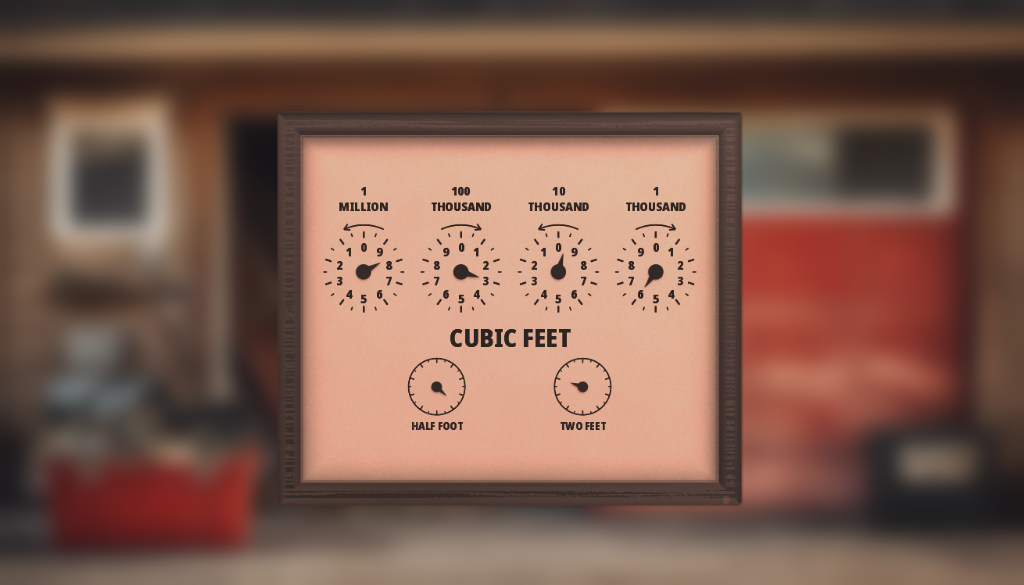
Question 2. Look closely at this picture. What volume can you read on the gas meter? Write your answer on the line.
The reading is 829600 ft³
